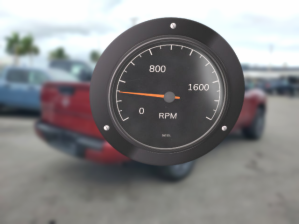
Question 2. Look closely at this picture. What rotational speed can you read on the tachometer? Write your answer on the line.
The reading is 300 rpm
